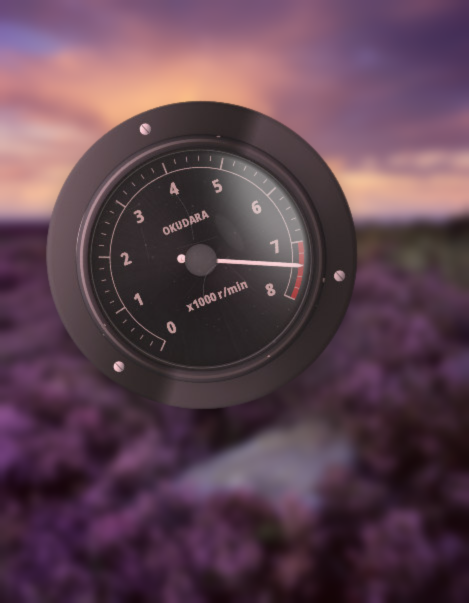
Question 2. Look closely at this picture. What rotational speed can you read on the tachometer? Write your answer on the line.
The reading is 7400 rpm
